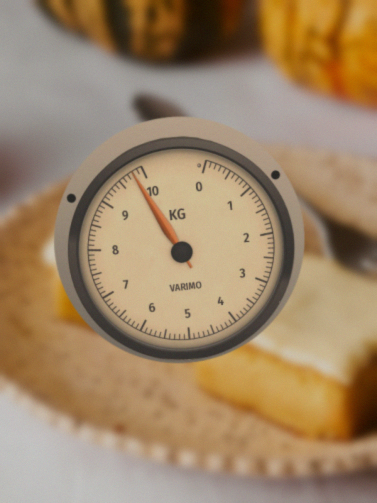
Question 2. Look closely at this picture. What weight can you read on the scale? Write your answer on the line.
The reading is 9.8 kg
